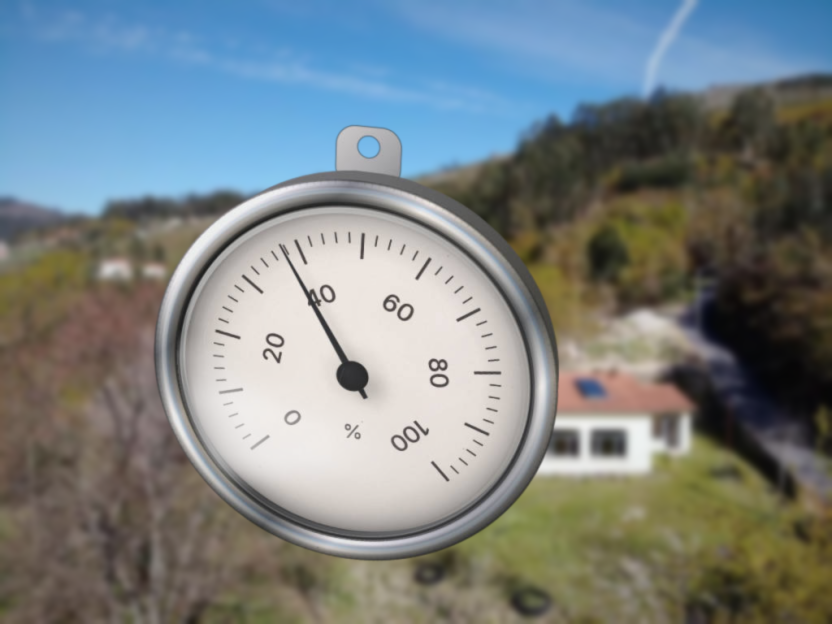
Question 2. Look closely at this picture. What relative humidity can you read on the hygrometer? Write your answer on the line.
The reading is 38 %
